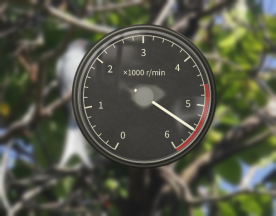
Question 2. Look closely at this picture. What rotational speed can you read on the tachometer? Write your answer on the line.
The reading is 5500 rpm
